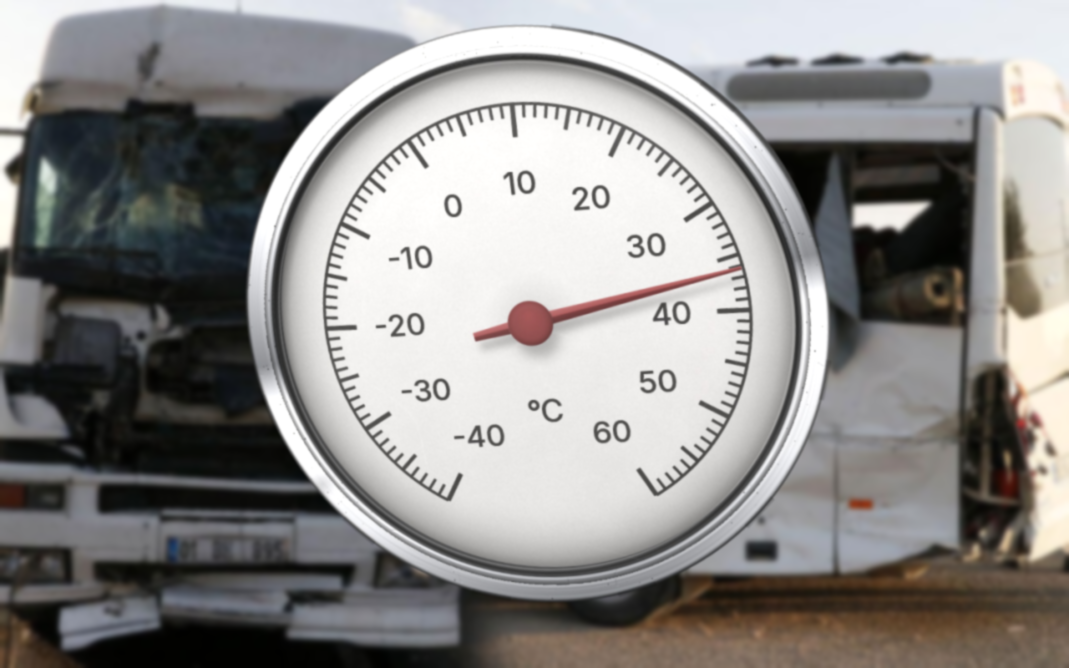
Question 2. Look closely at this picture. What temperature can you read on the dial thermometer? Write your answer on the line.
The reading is 36 °C
